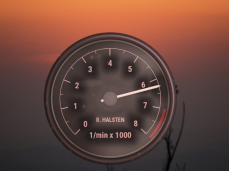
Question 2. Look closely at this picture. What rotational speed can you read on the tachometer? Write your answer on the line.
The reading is 6250 rpm
